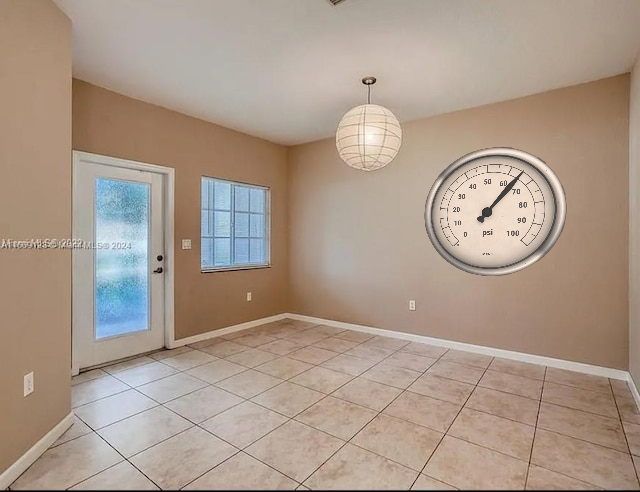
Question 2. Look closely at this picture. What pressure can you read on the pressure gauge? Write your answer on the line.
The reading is 65 psi
